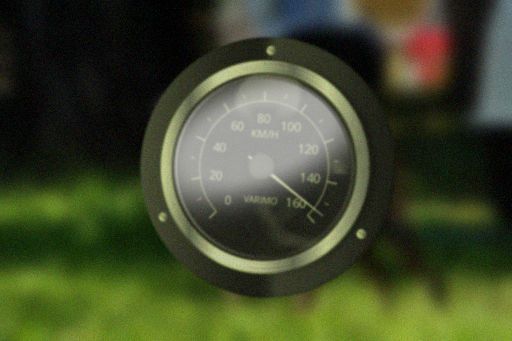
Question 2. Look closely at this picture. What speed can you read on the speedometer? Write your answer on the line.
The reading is 155 km/h
